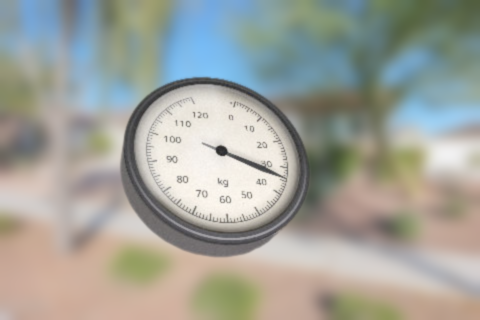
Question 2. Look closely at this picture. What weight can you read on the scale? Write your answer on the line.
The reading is 35 kg
